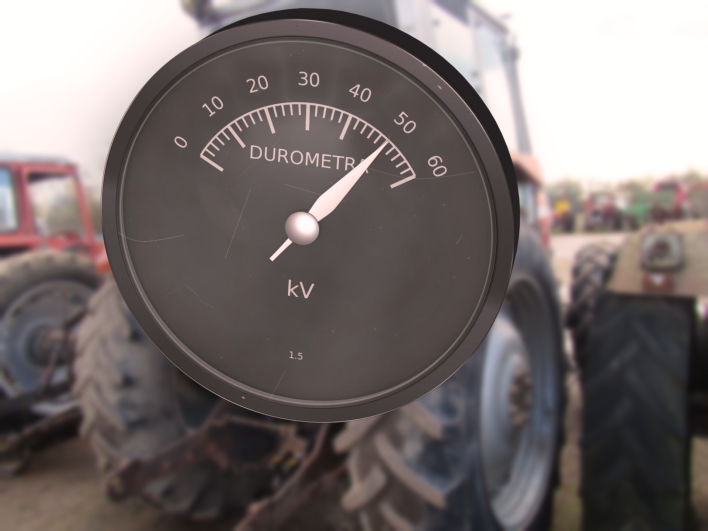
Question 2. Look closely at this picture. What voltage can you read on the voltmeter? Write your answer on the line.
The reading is 50 kV
